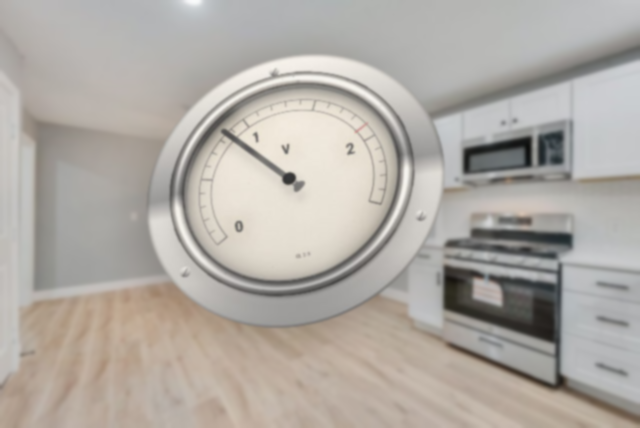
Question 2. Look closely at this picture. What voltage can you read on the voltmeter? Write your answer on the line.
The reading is 0.85 V
